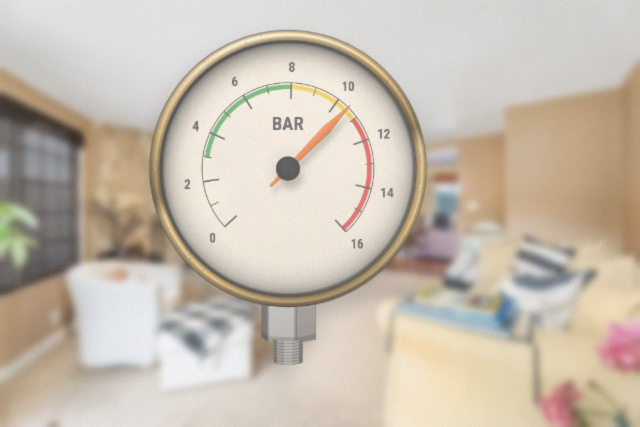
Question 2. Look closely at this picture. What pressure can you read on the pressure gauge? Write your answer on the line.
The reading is 10.5 bar
